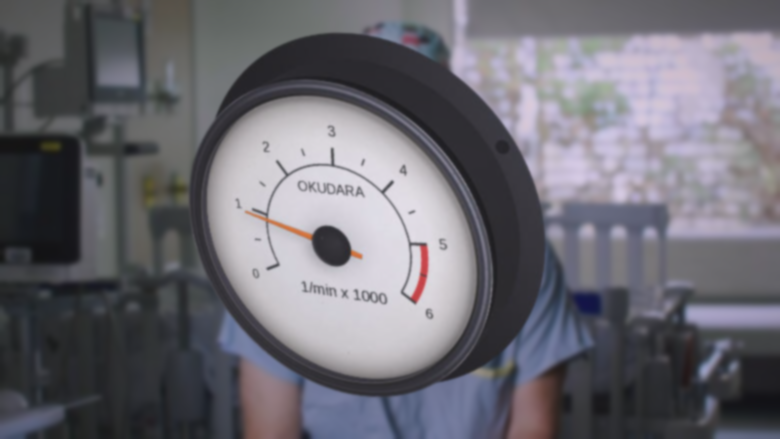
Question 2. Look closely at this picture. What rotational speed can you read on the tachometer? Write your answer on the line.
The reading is 1000 rpm
